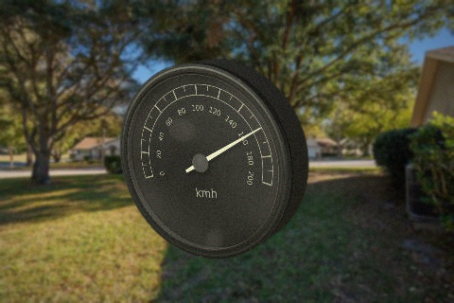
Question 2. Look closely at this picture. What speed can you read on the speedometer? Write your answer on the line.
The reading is 160 km/h
